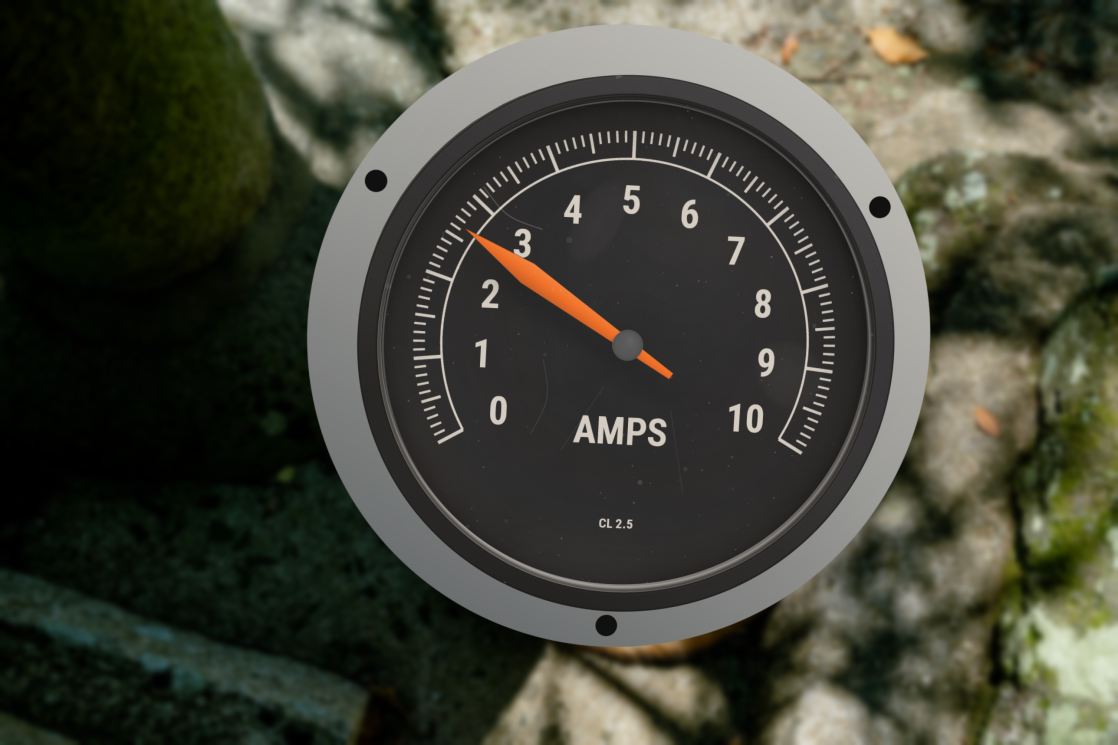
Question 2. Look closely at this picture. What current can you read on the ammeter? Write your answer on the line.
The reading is 2.65 A
